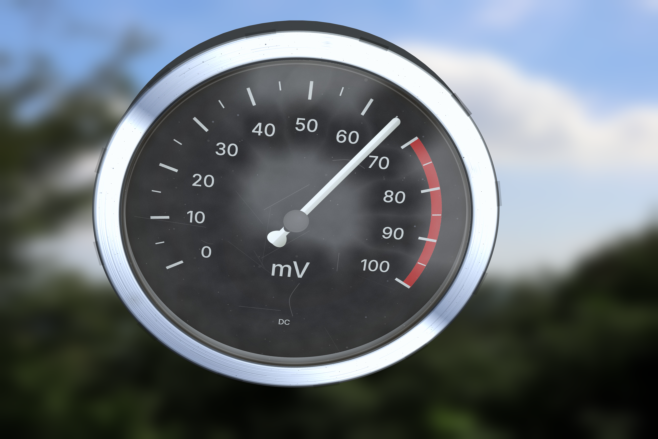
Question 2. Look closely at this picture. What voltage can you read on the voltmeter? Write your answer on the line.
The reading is 65 mV
